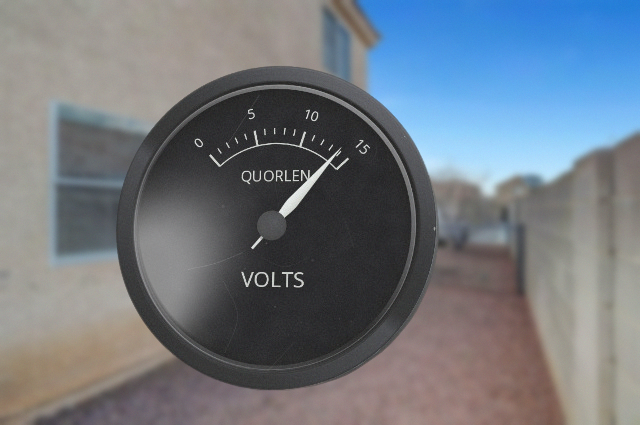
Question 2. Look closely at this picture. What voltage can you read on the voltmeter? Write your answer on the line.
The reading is 14 V
